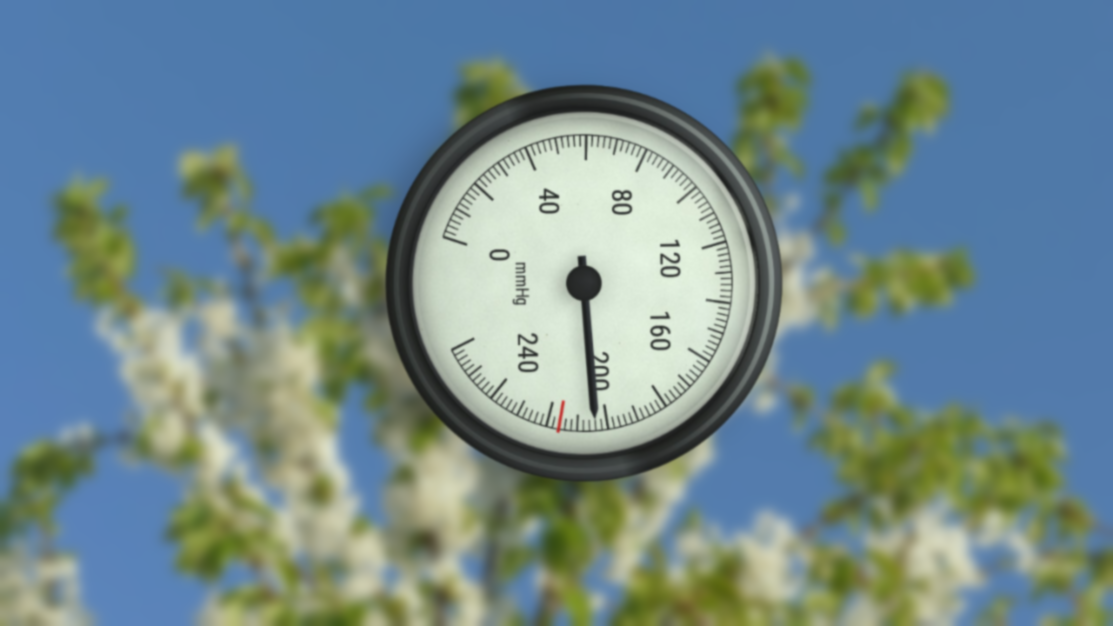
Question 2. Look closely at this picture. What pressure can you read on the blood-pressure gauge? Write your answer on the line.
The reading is 204 mmHg
